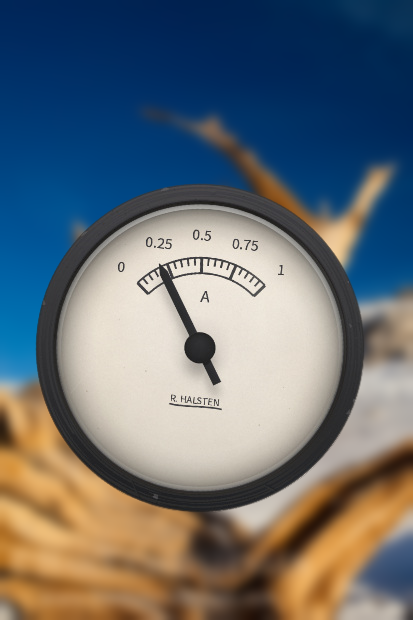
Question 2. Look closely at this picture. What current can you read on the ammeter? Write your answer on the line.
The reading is 0.2 A
